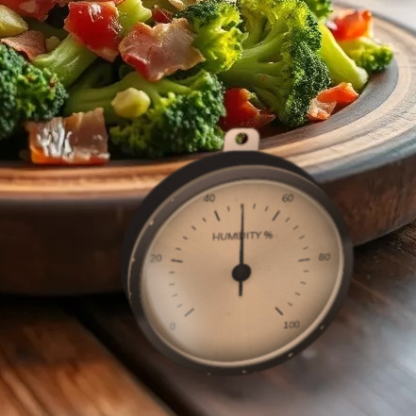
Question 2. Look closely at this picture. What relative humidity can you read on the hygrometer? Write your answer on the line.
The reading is 48 %
